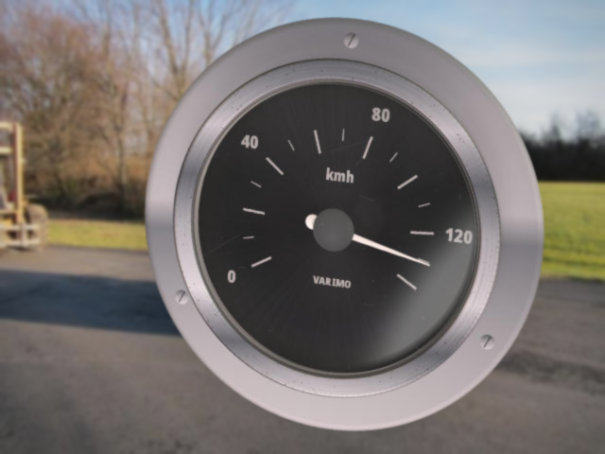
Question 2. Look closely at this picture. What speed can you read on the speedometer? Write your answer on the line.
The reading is 130 km/h
